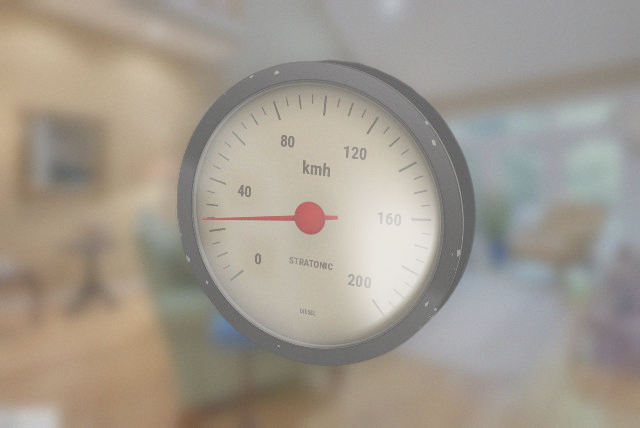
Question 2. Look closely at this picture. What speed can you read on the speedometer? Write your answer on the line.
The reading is 25 km/h
